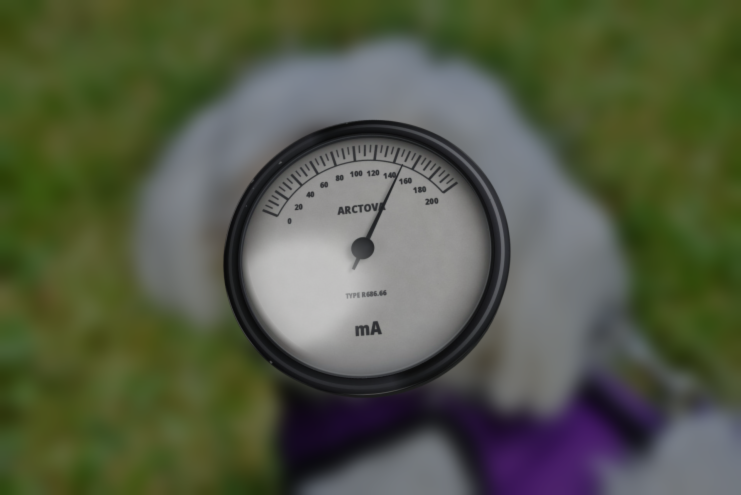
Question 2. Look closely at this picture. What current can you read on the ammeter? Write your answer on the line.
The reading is 150 mA
